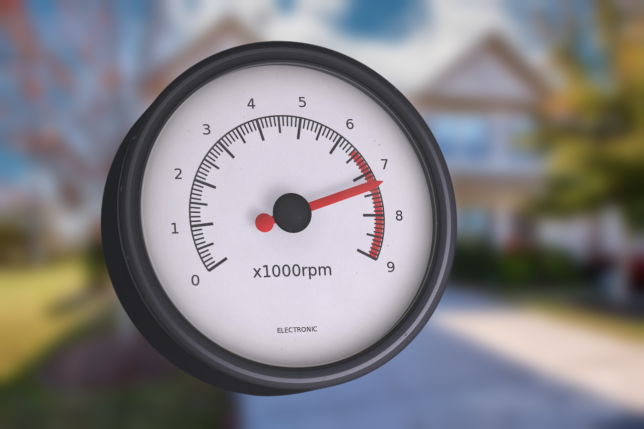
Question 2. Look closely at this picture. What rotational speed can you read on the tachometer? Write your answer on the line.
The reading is 7300 rpm
